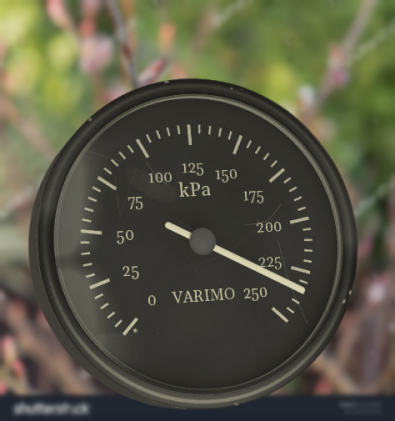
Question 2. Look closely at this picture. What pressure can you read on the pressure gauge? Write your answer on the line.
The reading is 235 kPa
